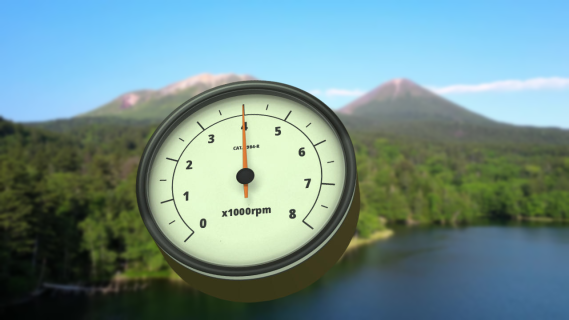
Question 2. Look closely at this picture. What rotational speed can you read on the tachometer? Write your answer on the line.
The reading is 4000 rpm
